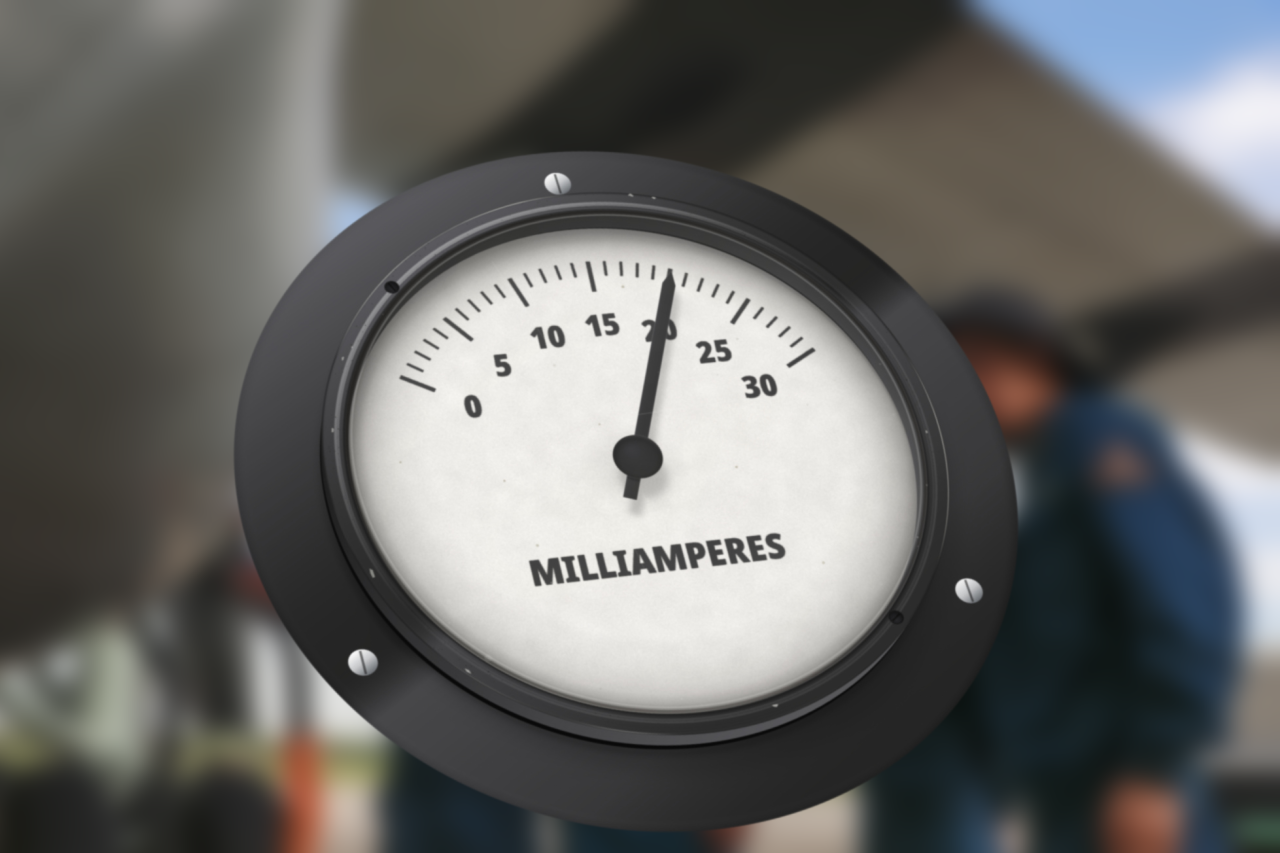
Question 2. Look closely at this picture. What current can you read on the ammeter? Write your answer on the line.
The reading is 20 mA
